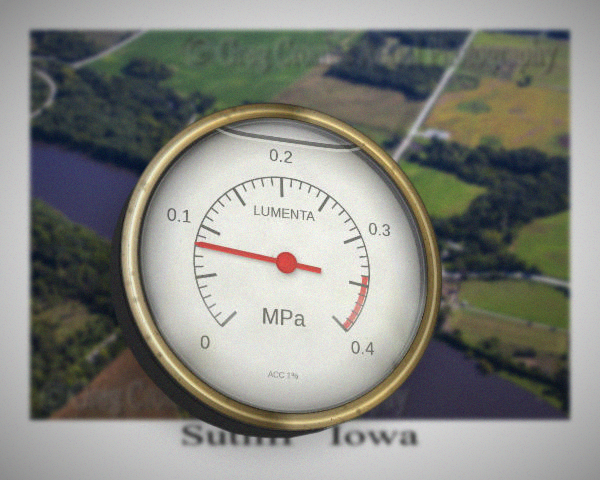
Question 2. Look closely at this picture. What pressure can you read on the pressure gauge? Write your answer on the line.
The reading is 0.08 MPa
